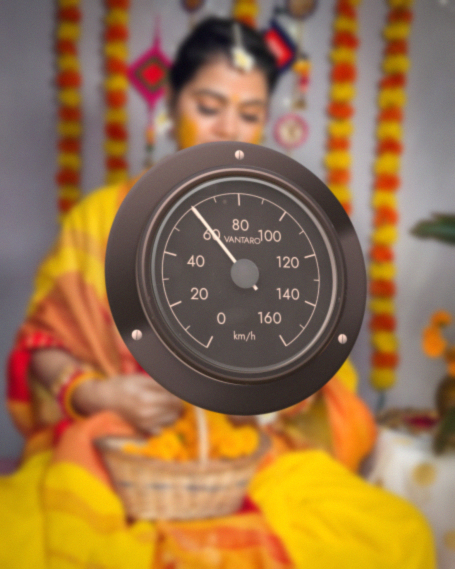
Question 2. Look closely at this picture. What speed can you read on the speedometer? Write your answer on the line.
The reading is 60 km/h
